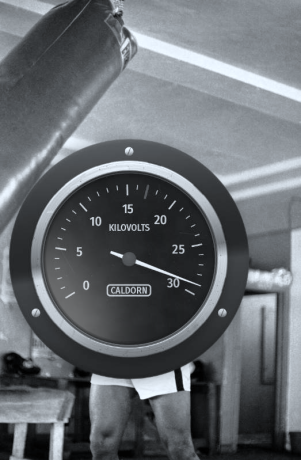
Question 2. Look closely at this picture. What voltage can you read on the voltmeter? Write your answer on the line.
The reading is 29 kV
